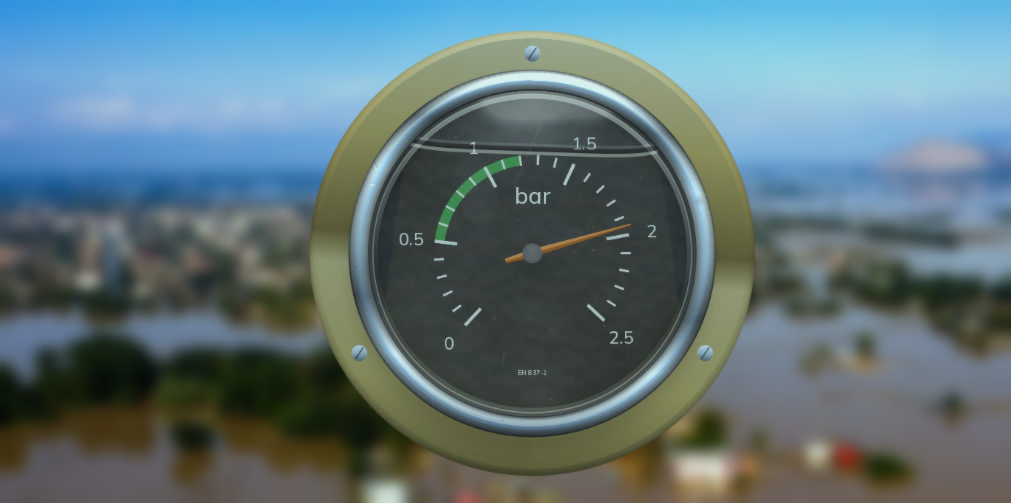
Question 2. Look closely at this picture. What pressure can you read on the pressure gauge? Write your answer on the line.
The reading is 1.95 bar
